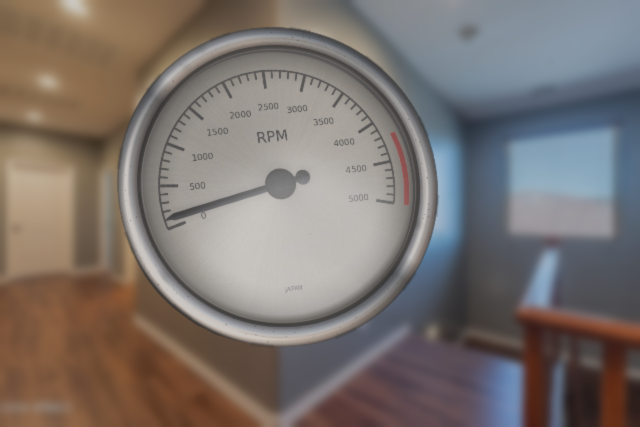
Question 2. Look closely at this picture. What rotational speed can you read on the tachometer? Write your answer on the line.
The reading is 100 rpm
